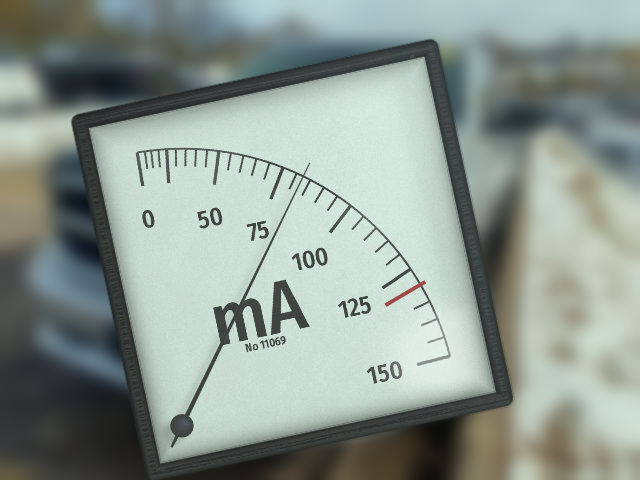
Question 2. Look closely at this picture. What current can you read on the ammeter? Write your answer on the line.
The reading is 82.5 mA
